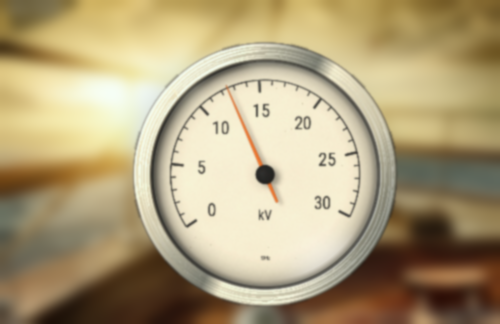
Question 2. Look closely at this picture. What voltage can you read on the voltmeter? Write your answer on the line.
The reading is 12.5 kV
